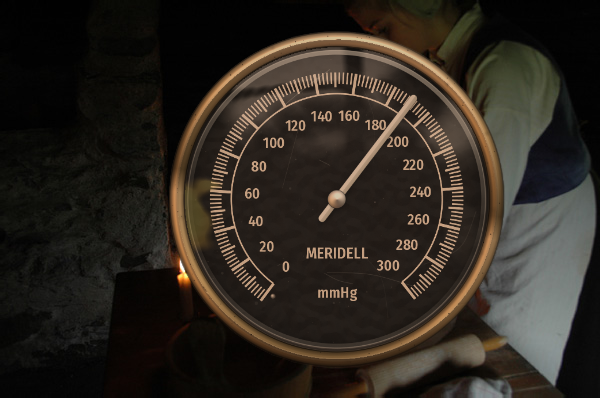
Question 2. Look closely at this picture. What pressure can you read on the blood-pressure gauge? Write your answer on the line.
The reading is 190 mmHg
